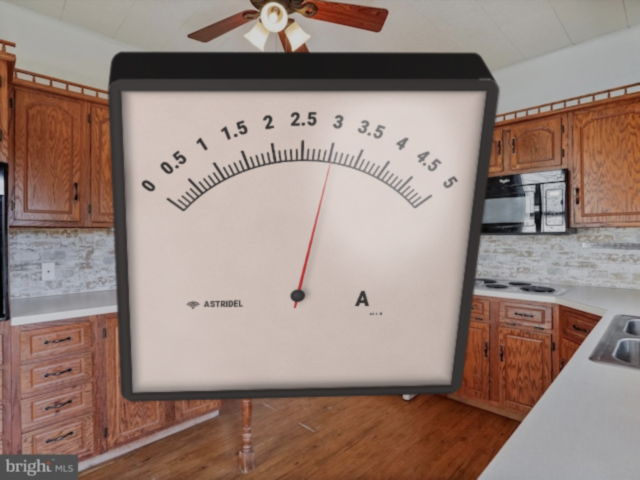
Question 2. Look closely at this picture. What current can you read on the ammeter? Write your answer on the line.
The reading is 3 A
